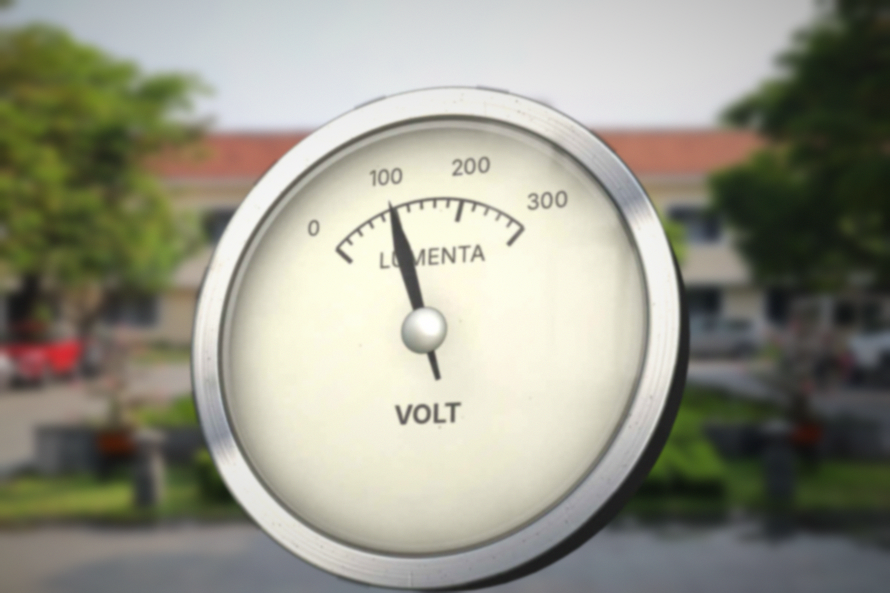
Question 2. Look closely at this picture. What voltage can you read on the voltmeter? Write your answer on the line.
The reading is 100 V
